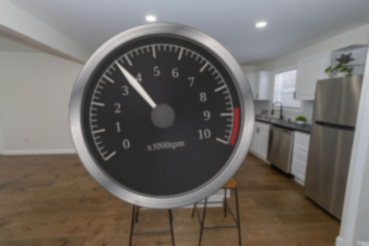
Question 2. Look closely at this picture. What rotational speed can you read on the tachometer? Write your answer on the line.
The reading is 3600 rpm
